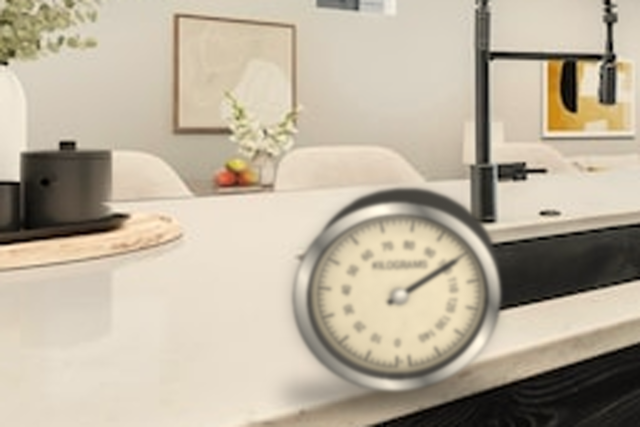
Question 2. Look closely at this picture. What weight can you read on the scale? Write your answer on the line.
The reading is 100 kg
